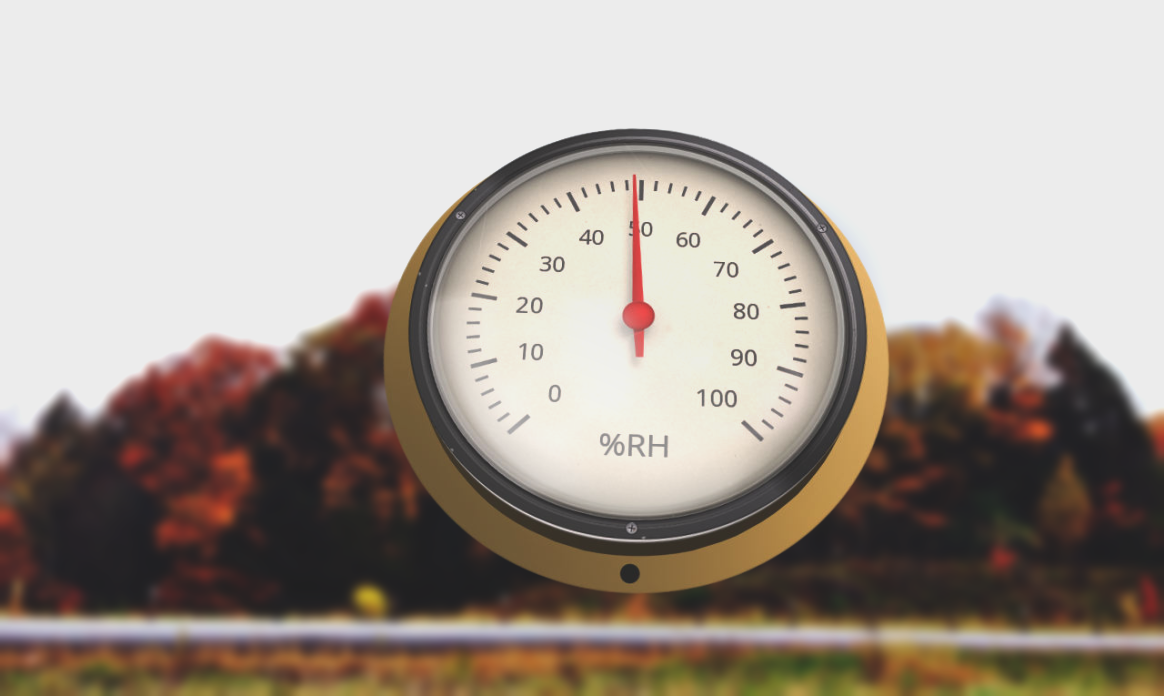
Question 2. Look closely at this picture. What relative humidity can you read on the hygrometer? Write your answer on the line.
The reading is 49 %
